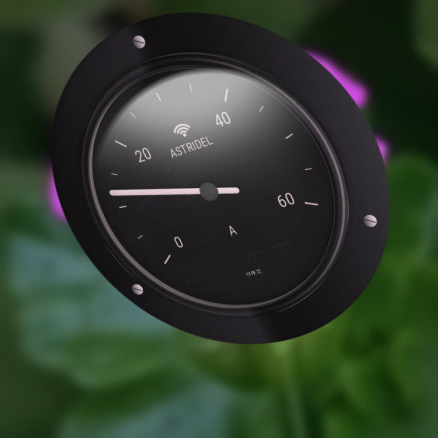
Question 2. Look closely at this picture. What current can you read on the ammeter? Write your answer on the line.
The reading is 12.5 A
